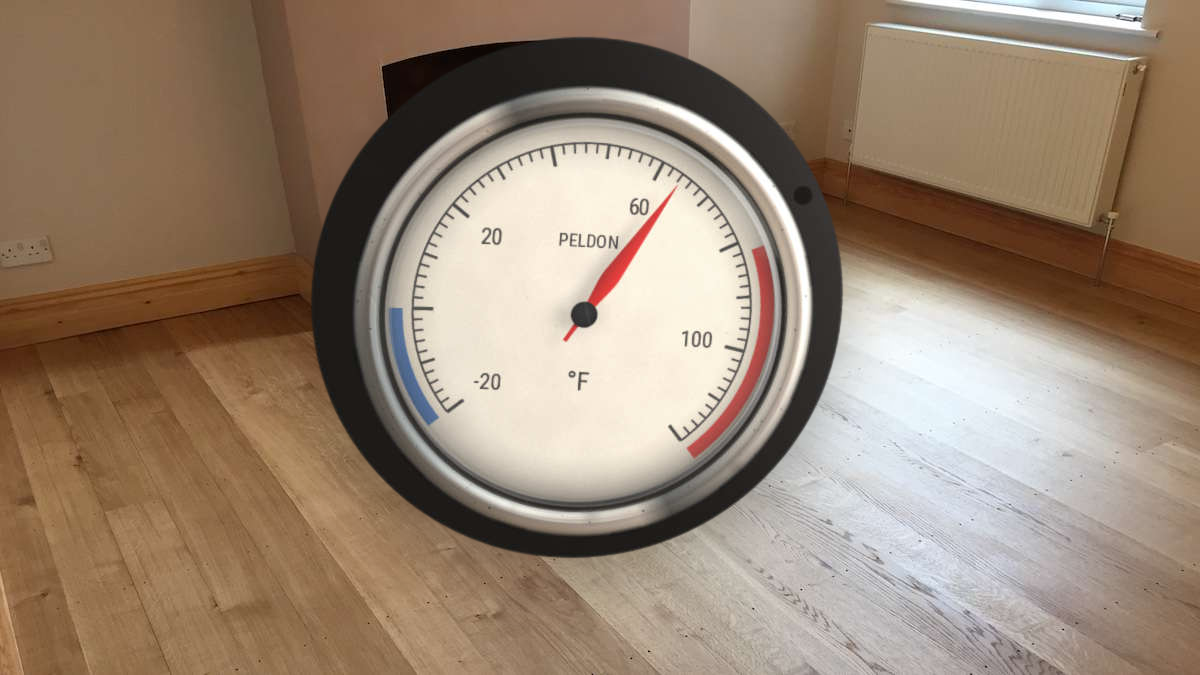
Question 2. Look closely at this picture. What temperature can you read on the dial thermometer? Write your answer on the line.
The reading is 64 °F
